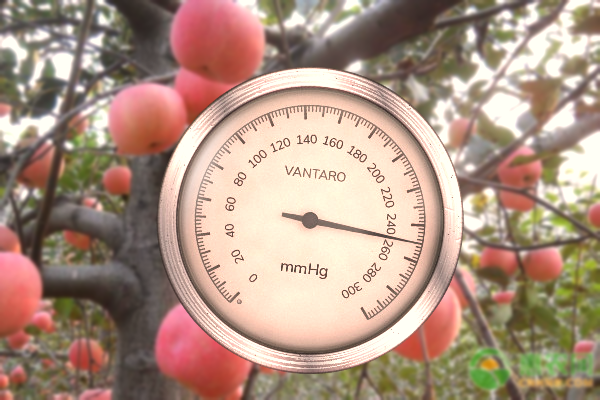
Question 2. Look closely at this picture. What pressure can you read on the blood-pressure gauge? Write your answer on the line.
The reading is 250 mmHg
